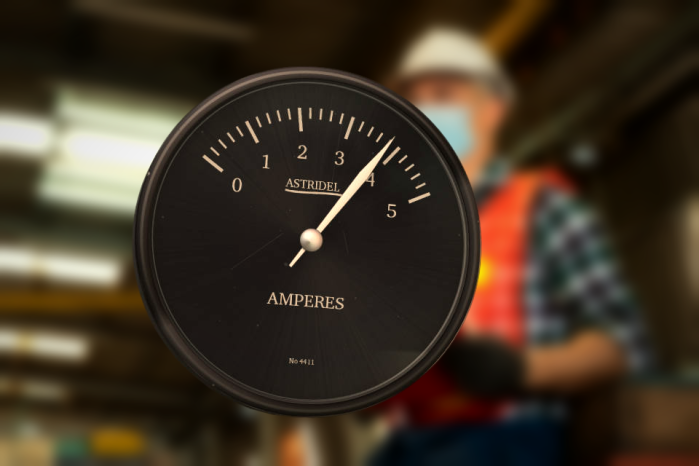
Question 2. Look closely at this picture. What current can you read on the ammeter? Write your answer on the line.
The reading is 3.8 A
